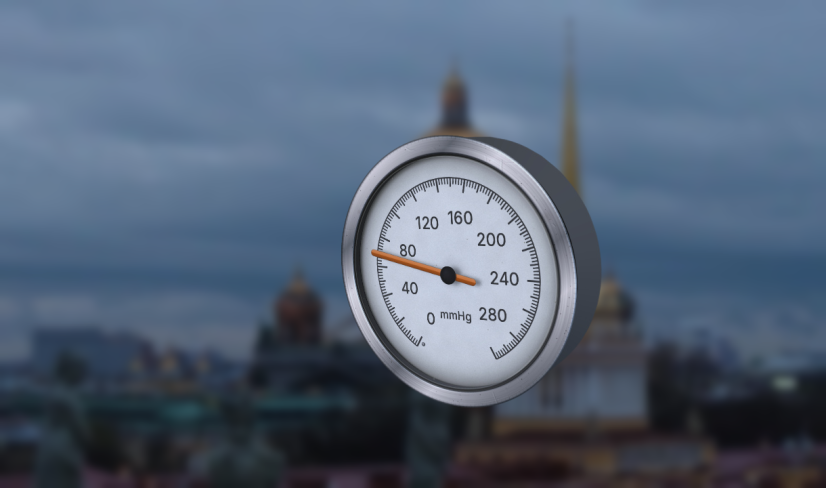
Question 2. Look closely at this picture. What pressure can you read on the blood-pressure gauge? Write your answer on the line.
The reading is 70 mmHg
